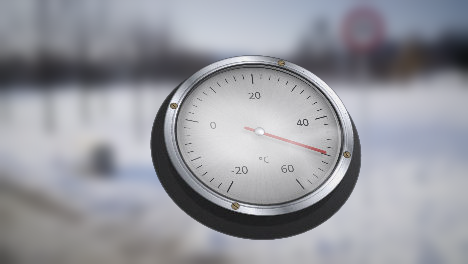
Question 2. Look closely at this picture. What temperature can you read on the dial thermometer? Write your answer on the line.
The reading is 50 °C
